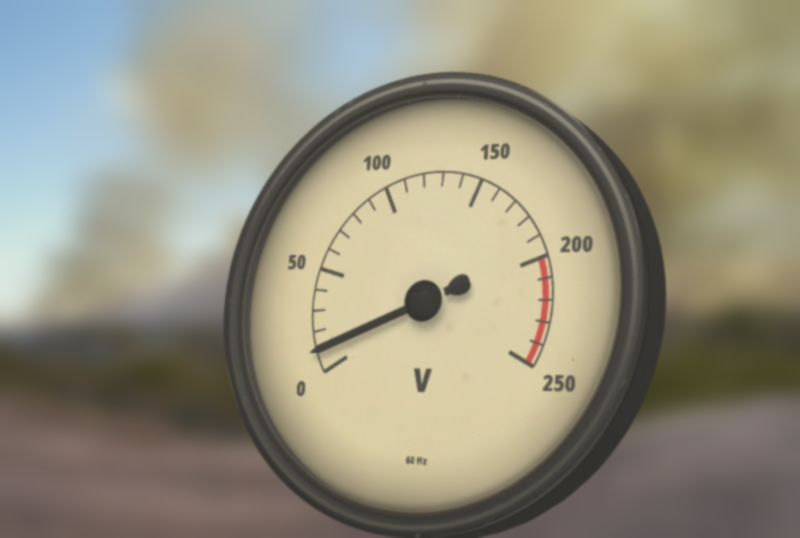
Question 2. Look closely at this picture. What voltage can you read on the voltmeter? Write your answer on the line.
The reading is 10 V
